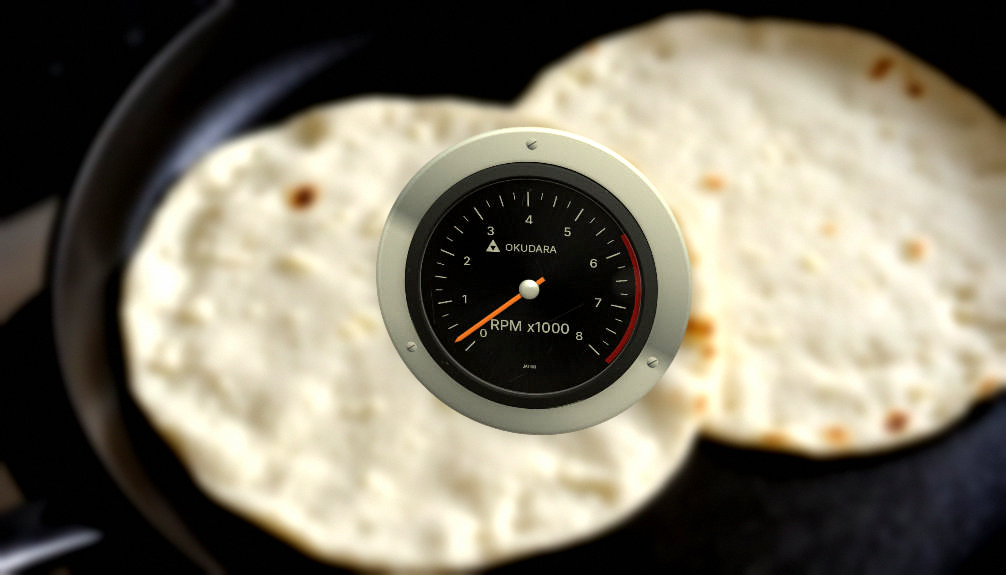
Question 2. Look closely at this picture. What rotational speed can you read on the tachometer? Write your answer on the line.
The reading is 250 rpm
